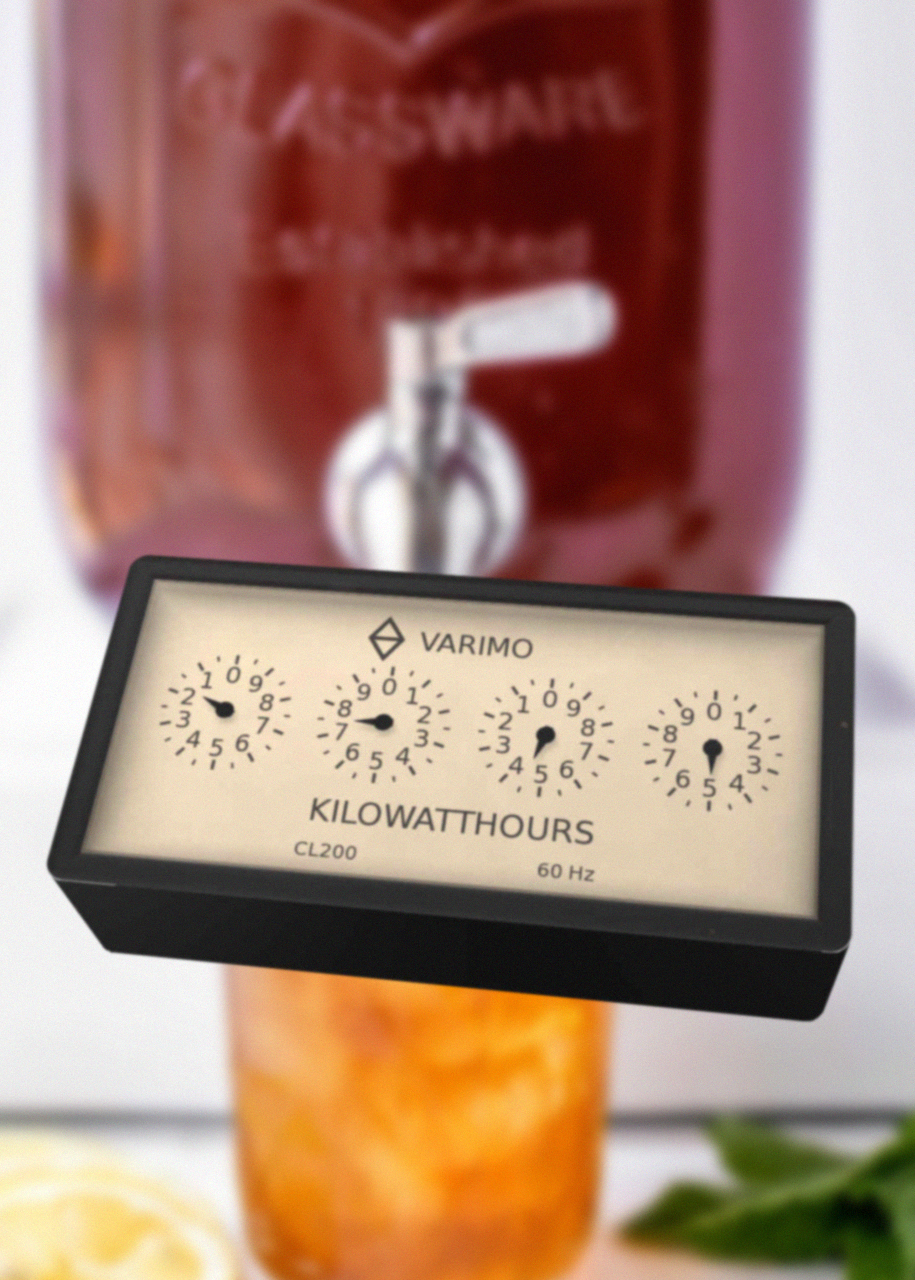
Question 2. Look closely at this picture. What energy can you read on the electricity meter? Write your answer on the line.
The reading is 1745 kWh
